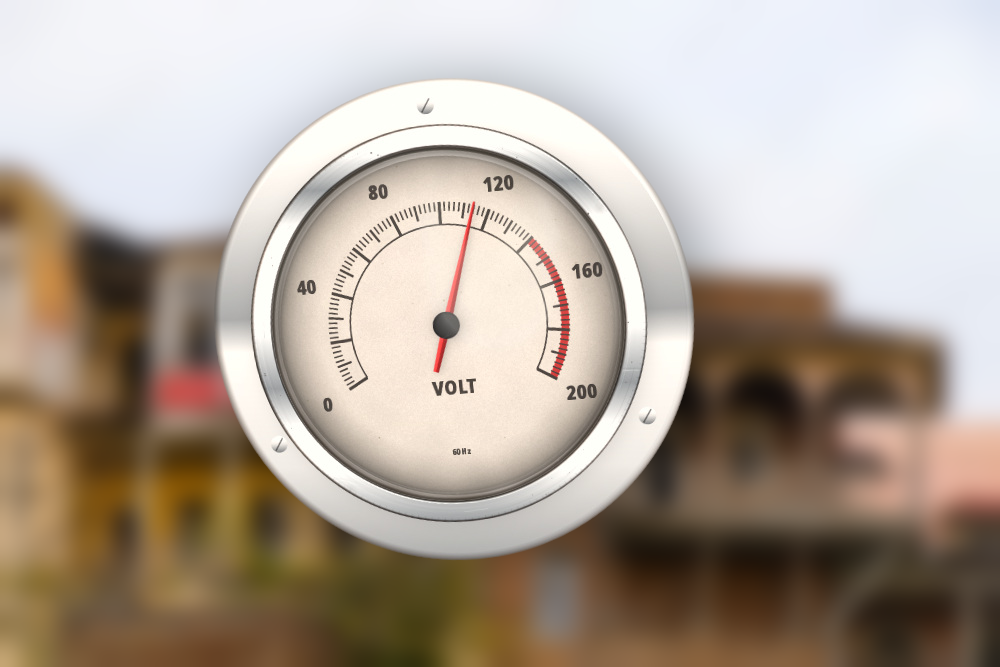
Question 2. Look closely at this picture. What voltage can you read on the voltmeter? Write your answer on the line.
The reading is 114 V
